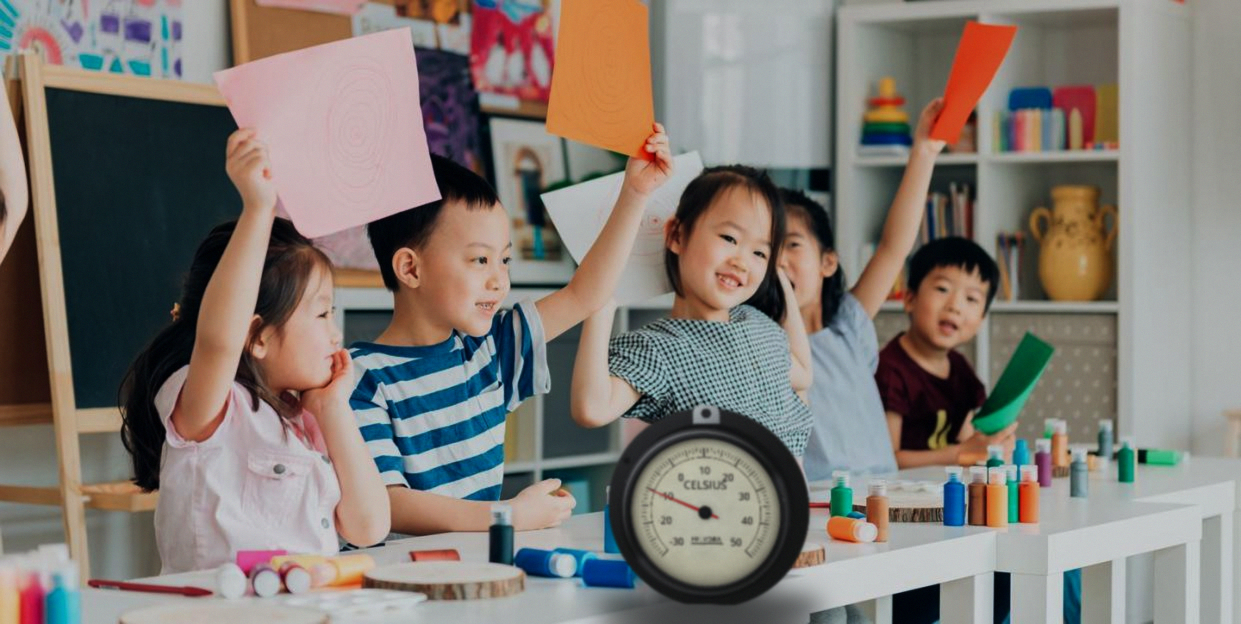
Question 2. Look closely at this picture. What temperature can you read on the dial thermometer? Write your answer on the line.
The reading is -10 °C
